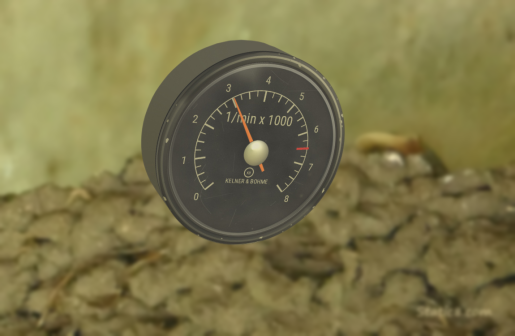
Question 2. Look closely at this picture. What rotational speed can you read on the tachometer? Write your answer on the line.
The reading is 3000 rpm
